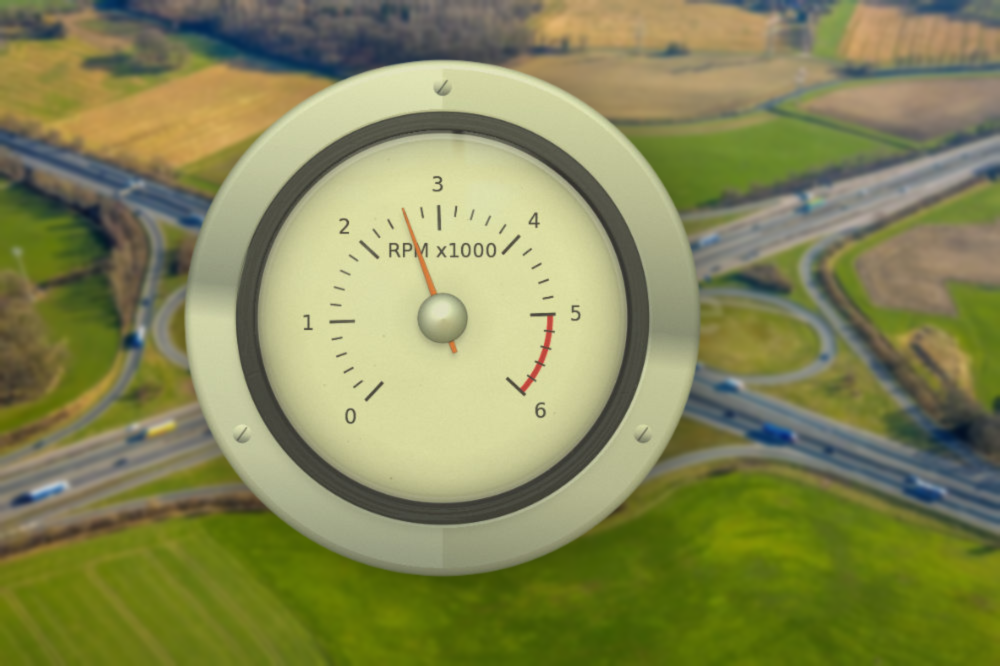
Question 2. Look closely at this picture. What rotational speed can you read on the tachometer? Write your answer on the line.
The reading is 2600 rpm
